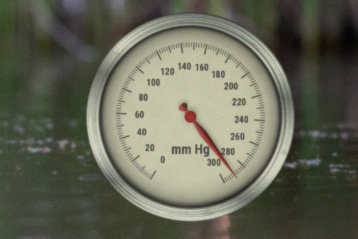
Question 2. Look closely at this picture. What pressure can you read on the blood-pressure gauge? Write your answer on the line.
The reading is 290 mmHg
